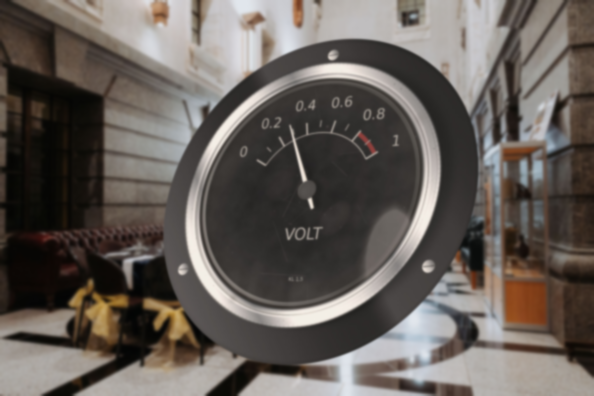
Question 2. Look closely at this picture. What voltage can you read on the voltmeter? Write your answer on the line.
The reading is 0.3 V
